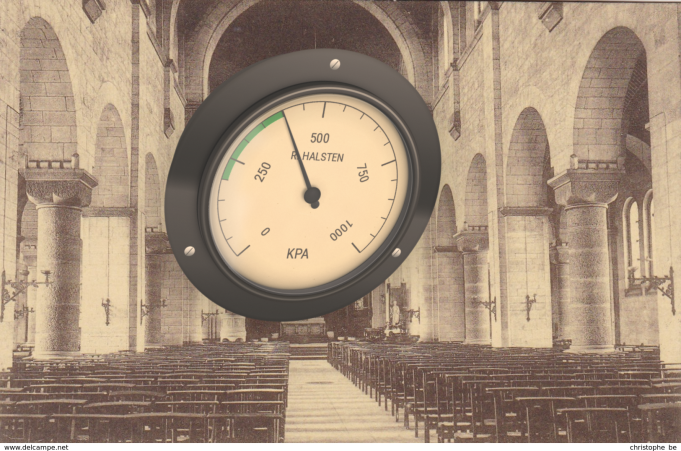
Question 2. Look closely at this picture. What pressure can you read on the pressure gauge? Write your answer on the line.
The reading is 400 kPa
